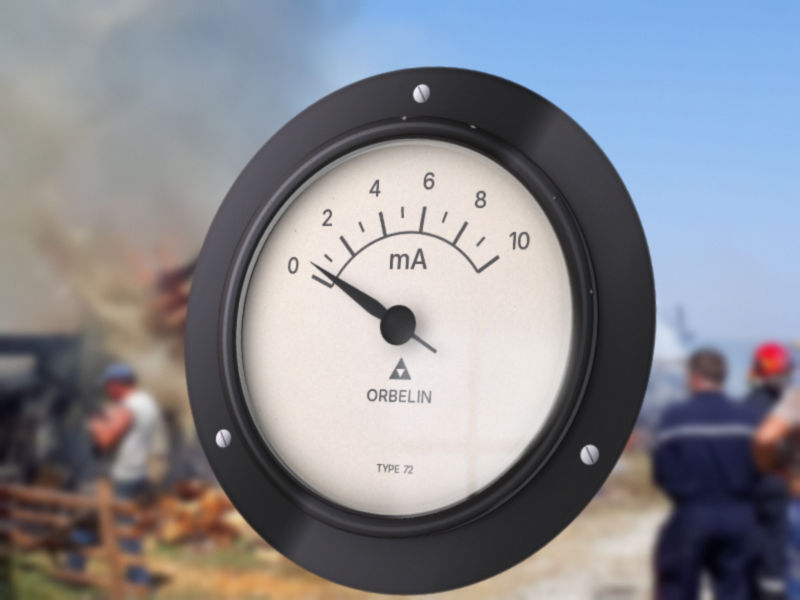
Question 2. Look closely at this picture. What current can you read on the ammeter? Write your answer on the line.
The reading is 0.5 mA
